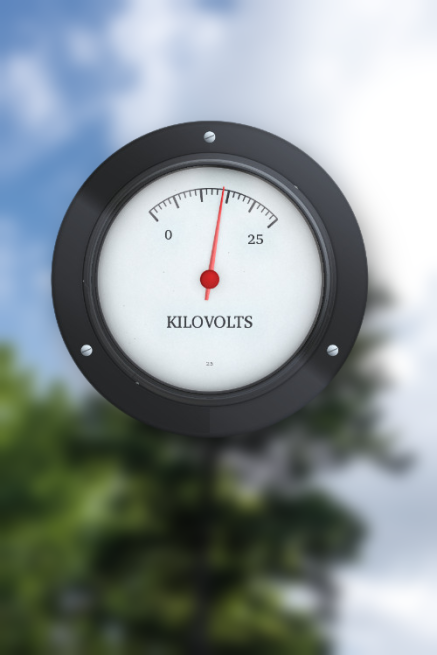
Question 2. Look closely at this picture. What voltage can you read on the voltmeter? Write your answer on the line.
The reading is 14 kV
